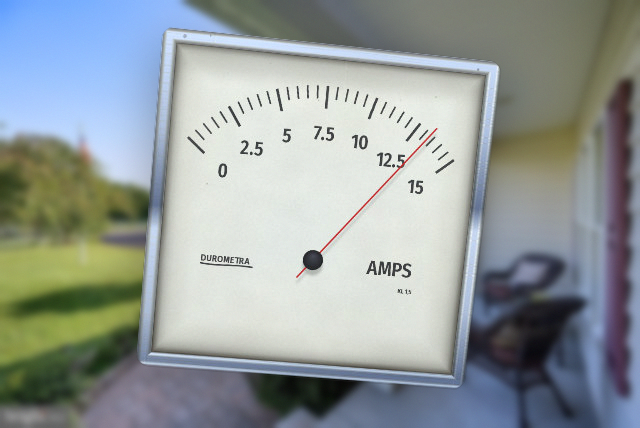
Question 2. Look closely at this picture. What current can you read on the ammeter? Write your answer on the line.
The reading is 13.25 A
